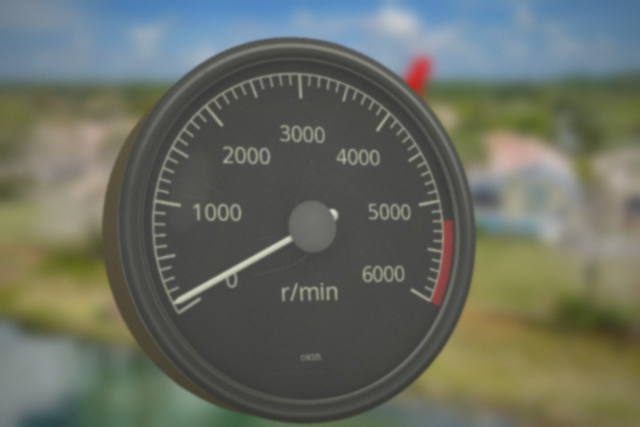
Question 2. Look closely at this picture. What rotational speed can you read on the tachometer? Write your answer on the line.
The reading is 100 rpm
